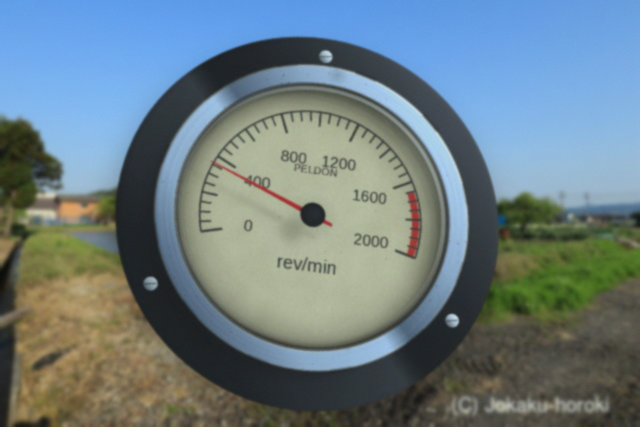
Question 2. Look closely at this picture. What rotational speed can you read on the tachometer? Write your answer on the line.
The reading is 350 rpm
